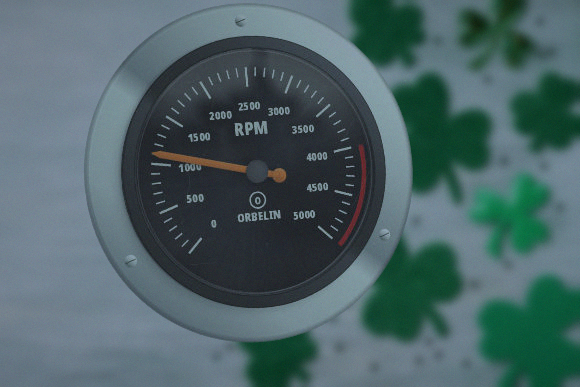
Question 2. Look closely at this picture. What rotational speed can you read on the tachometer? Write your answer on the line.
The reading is 1100 rpm
